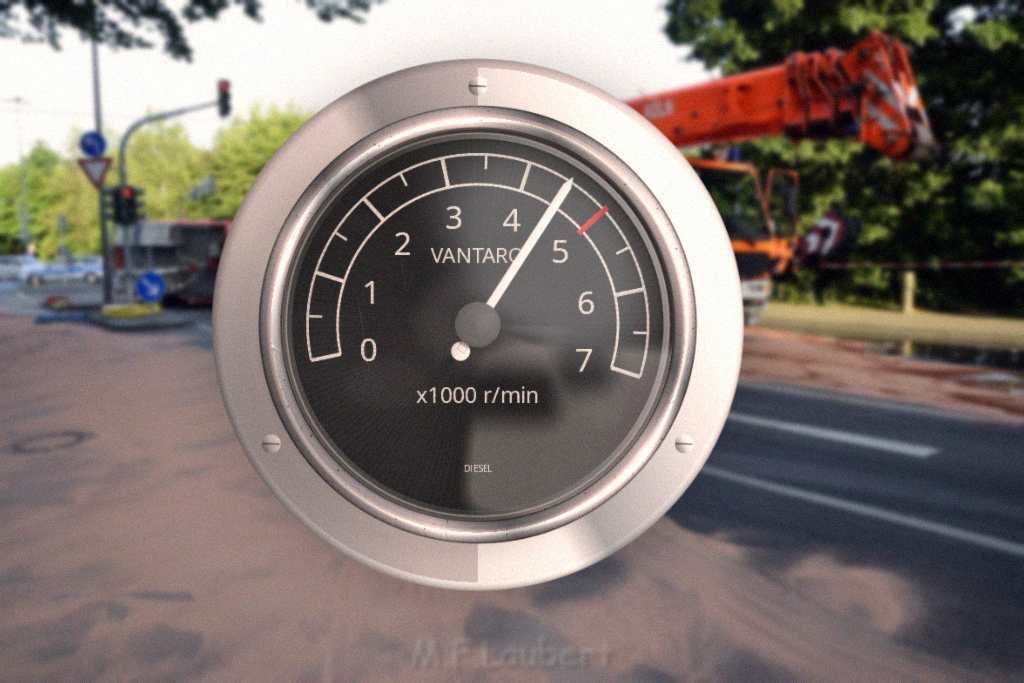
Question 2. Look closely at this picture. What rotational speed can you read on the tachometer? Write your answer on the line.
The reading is 4500 rpm
